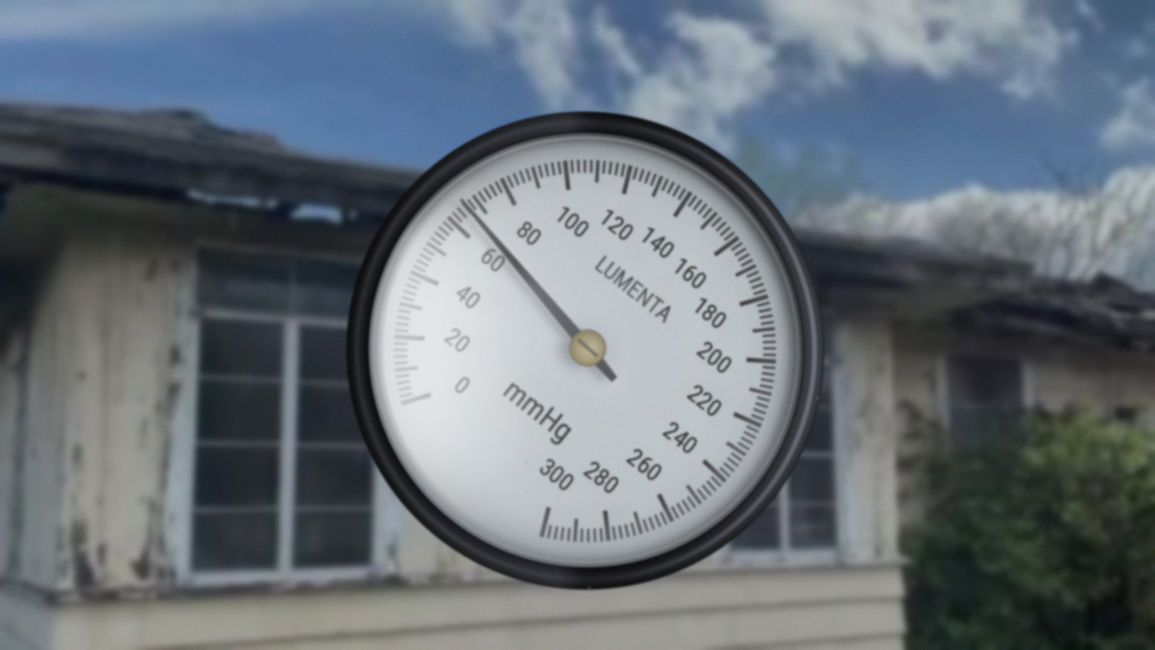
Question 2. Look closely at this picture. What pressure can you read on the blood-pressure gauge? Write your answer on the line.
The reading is 66 mmHg
